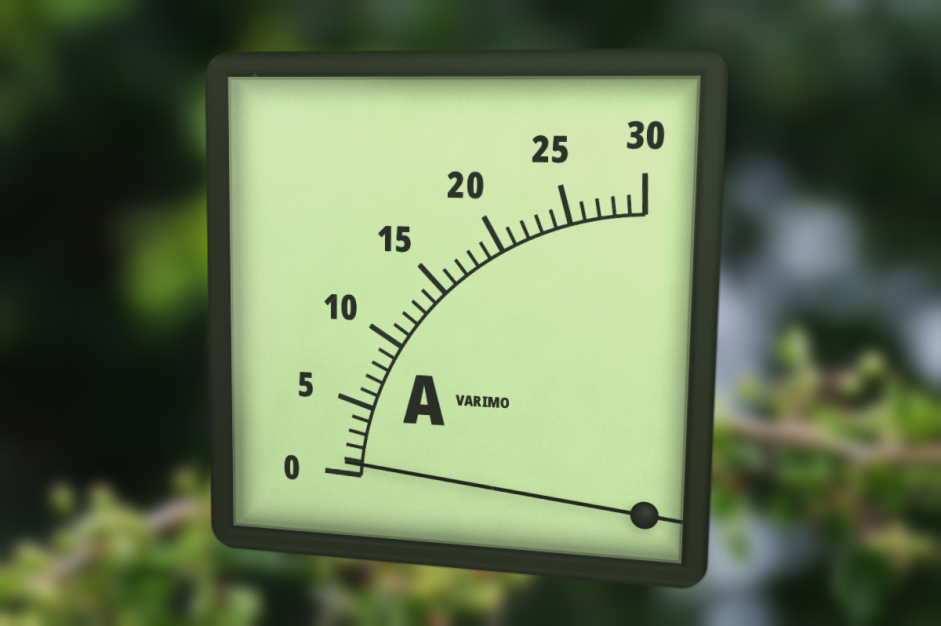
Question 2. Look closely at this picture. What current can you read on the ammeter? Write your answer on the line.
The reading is 1 A
